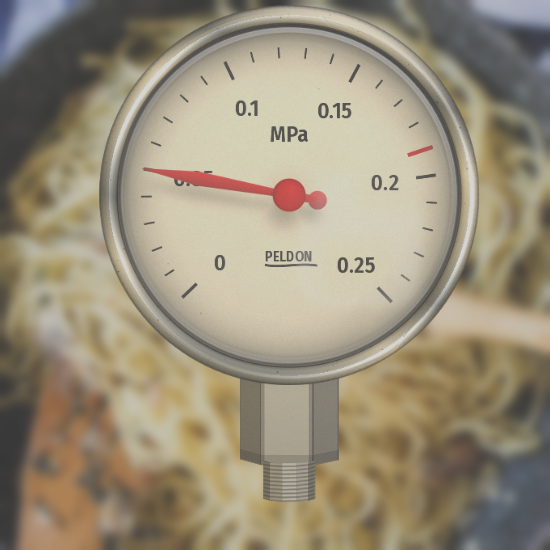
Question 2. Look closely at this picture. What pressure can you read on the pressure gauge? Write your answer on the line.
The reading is 0.05 MPa
